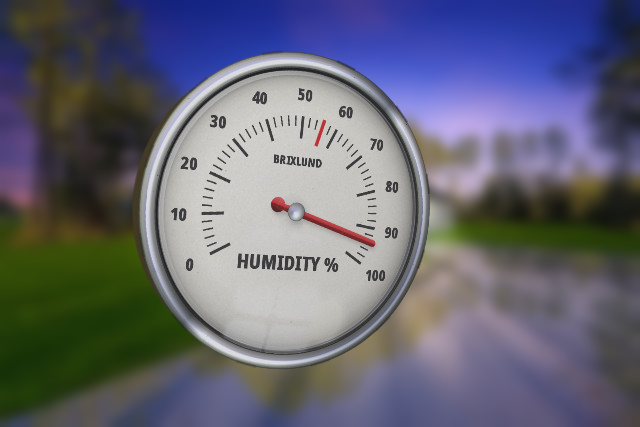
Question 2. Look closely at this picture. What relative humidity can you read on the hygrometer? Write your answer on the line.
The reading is 94 %
